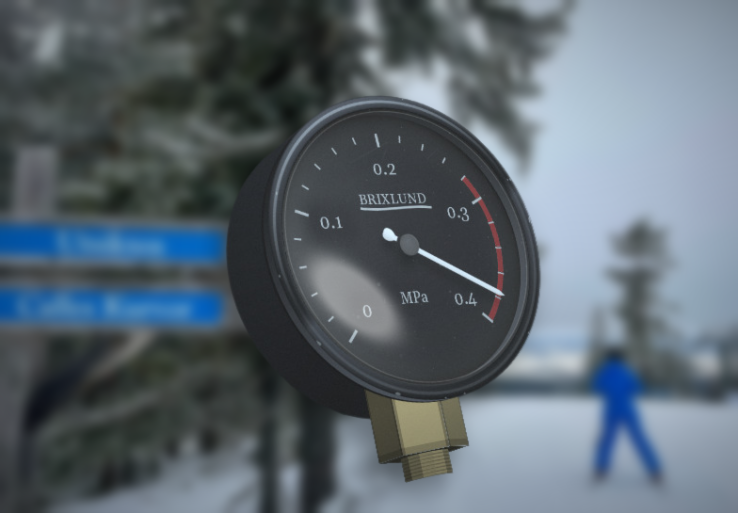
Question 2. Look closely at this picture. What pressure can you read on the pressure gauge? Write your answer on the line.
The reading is 0.38 MPa
